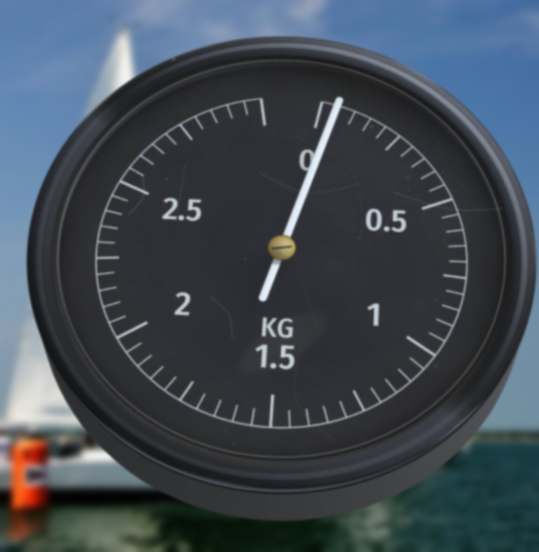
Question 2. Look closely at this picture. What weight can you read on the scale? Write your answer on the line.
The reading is 0.05 kg
